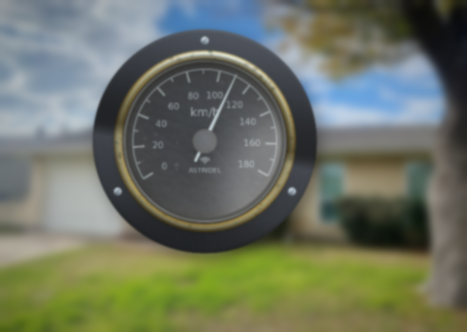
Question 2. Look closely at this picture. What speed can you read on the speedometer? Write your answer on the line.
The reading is 110 km/h
